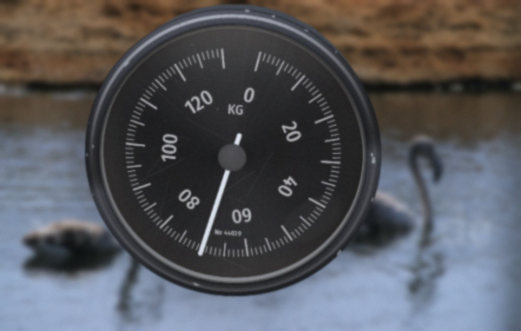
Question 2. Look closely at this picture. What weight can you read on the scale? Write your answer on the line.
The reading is 70 kg
